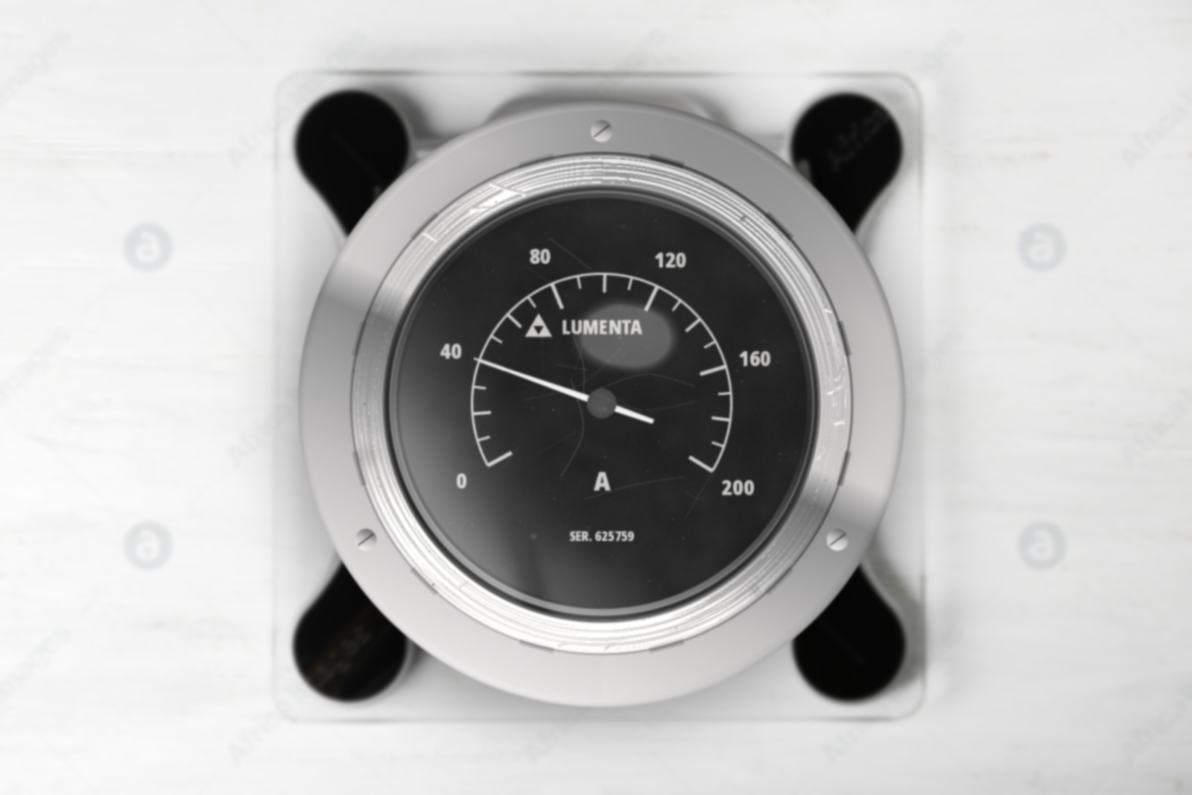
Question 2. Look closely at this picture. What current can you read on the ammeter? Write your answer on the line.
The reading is 40 A
